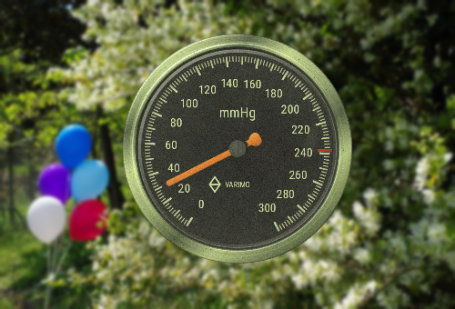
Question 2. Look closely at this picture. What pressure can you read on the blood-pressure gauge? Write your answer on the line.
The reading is 30 mmHg
